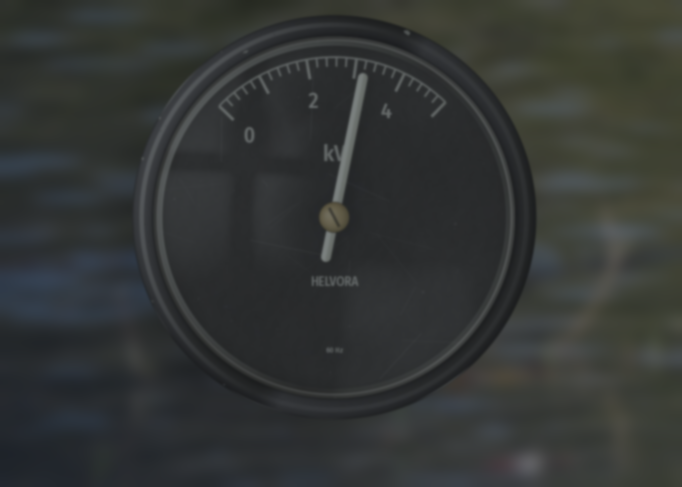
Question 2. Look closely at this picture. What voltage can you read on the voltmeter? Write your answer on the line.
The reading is 3.2 kV
